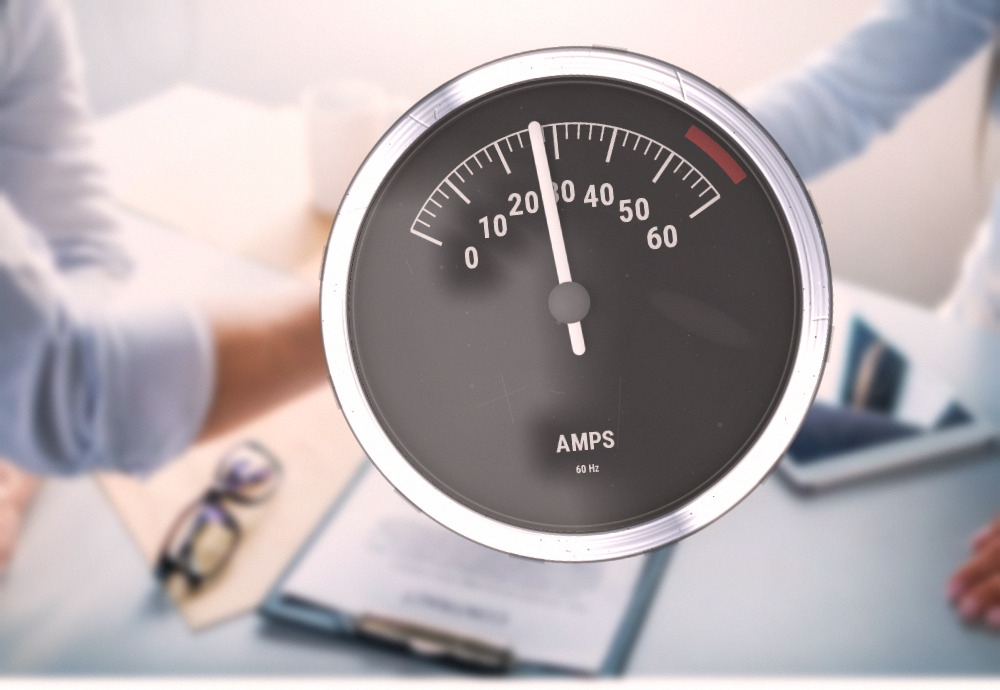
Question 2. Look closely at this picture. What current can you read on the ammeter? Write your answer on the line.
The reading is 27 A
